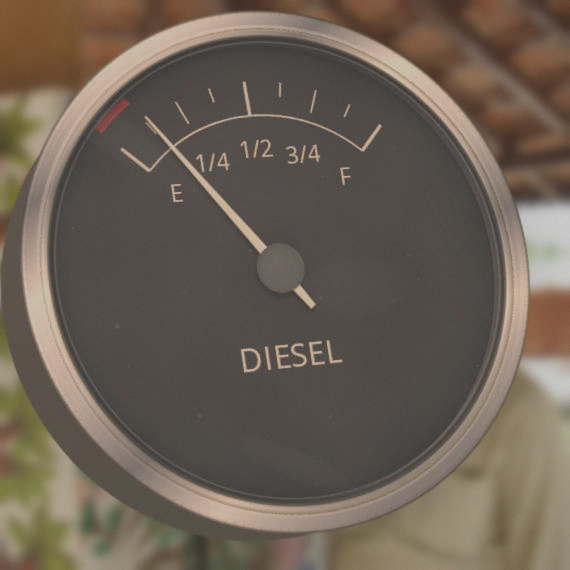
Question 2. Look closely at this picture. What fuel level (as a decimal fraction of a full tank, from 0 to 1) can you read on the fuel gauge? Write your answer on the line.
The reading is 0.125
